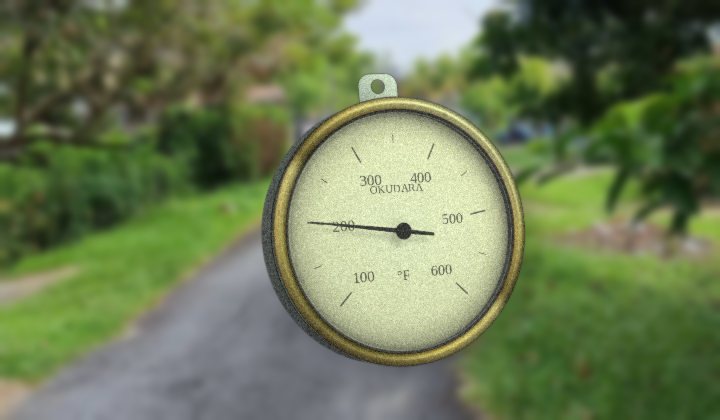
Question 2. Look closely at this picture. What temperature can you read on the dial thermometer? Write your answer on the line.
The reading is 200 °F
